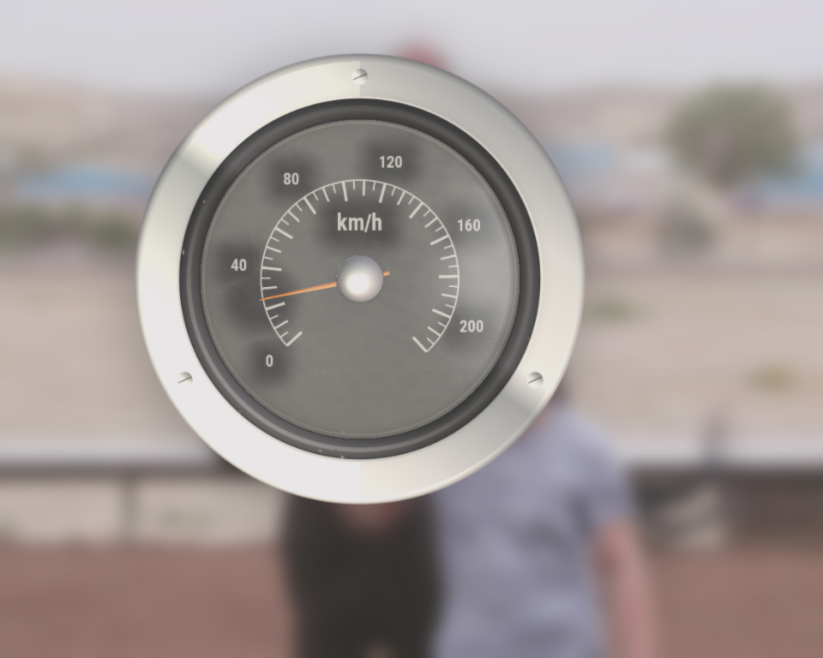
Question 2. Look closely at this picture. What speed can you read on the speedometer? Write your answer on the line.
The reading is 25 km/h
